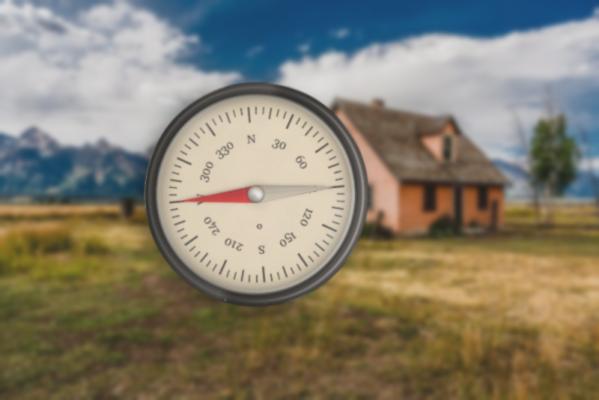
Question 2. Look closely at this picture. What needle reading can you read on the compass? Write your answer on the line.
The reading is 270 °
